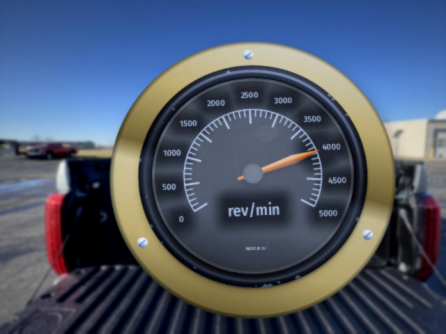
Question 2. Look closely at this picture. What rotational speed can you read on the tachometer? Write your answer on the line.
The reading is 4000 rpm
